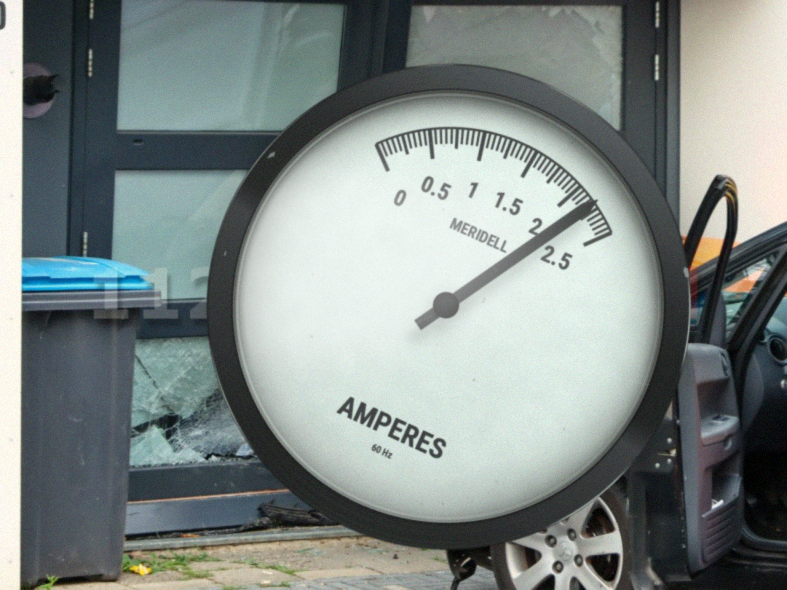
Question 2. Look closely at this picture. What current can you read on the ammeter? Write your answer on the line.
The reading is 2.2 A
